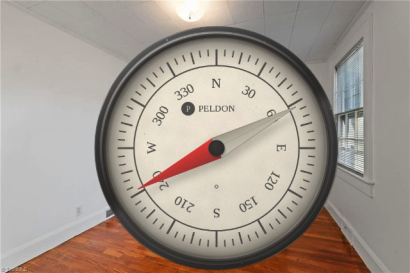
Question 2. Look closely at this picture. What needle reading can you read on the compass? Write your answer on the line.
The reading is 242.5 °
